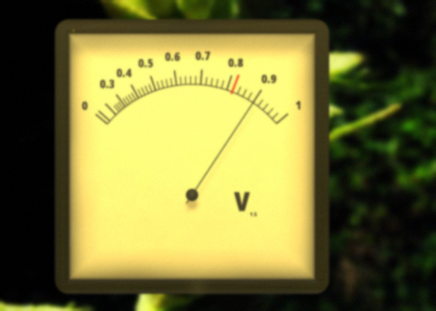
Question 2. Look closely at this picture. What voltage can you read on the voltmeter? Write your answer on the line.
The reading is 0.9 V
